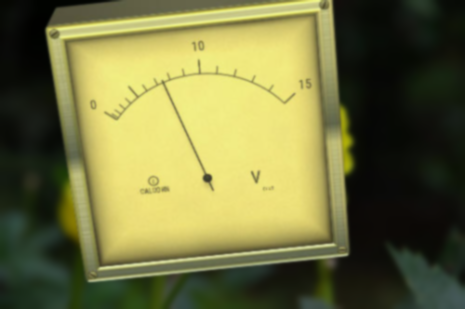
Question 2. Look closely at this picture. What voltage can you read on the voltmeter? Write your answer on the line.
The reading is 7.5 V
